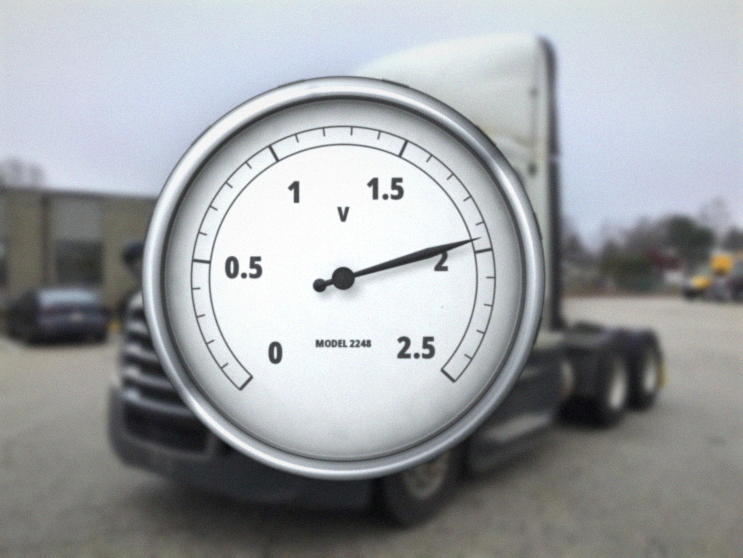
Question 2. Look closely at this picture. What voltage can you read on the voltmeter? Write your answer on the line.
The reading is 1.95 V
